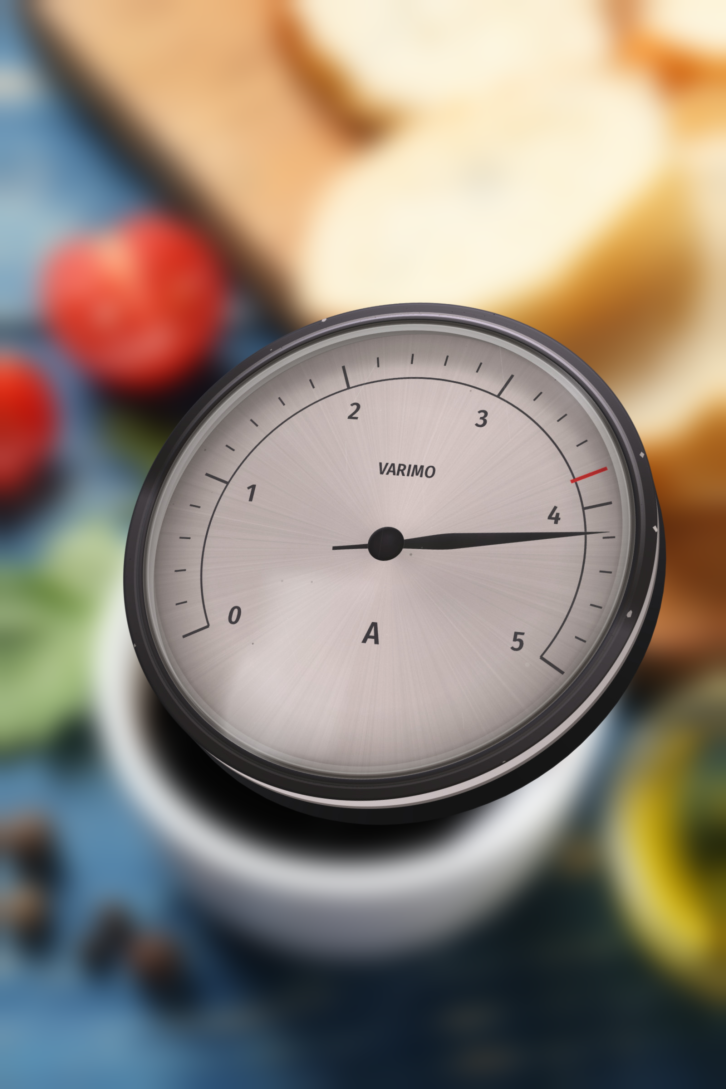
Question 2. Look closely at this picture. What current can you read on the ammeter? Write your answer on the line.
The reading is 4.2 A
